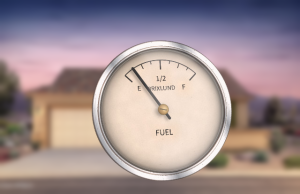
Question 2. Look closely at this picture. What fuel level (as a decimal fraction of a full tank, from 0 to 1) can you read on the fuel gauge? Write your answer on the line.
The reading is 0.125
